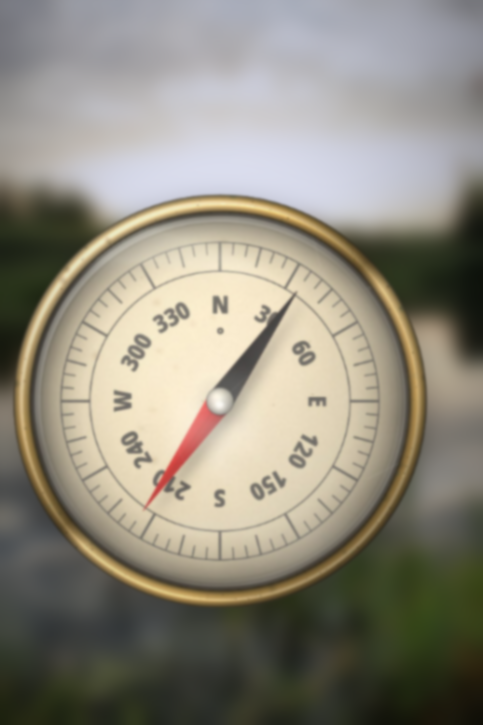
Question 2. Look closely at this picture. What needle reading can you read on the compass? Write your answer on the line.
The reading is 215 °
